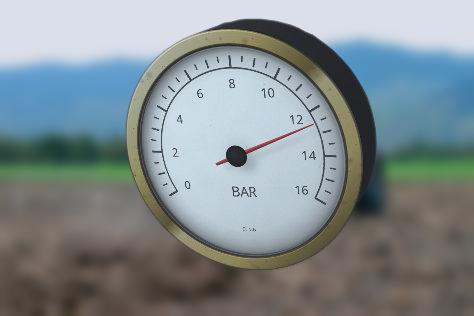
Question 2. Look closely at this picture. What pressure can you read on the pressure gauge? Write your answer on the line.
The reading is 12.5 bar
